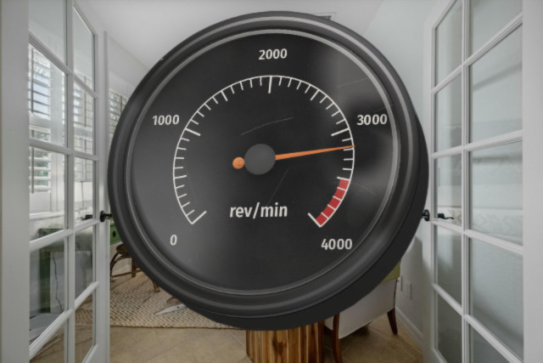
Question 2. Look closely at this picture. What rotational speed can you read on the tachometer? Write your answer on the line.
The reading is 3200 rpm
